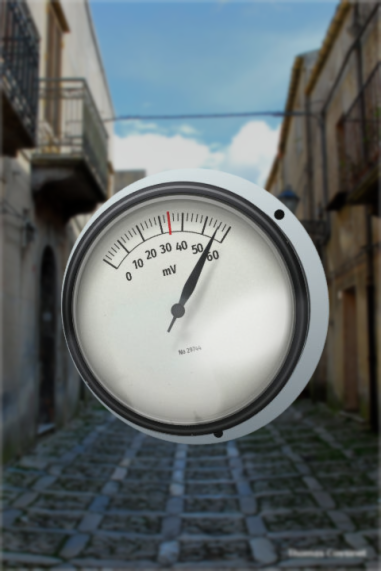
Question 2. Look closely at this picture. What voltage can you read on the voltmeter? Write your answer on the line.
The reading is 56 mV
